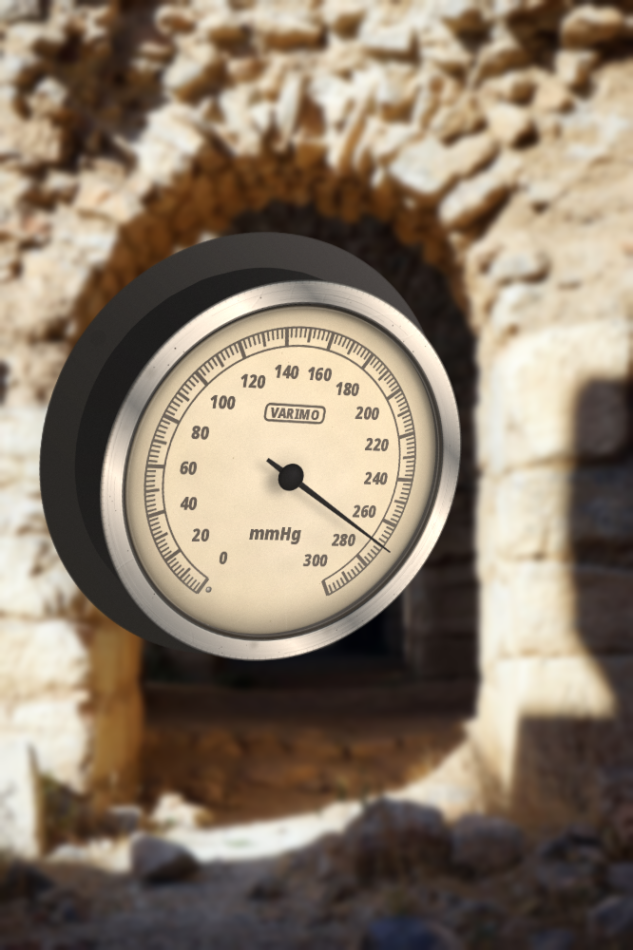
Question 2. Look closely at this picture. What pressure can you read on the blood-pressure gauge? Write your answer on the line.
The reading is 270 mmHg
